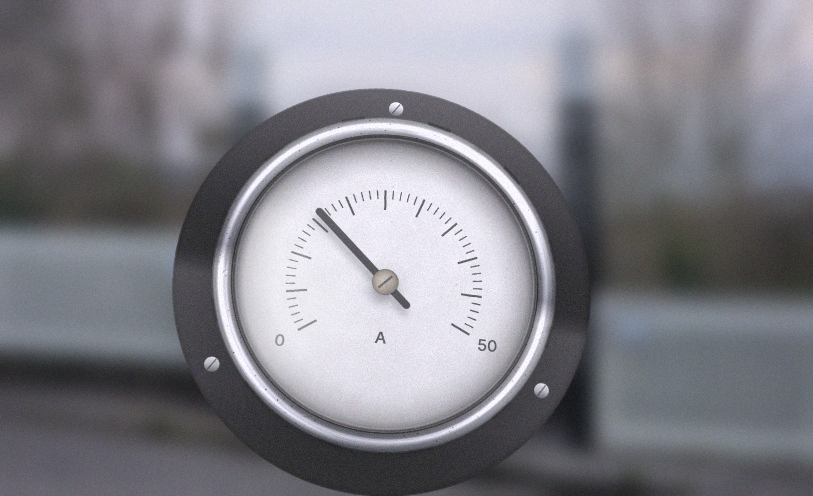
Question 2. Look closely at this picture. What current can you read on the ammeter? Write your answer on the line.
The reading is 16 A
